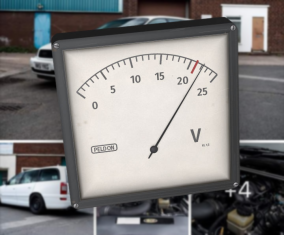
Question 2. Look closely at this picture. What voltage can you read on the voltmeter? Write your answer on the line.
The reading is 22 V
